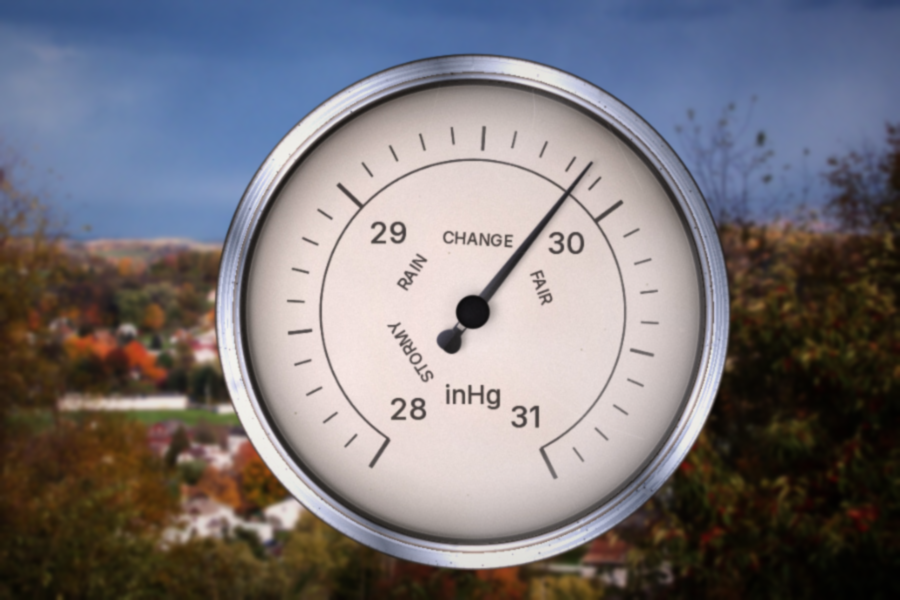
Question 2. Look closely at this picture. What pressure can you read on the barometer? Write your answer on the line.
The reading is 29.85 inHg
